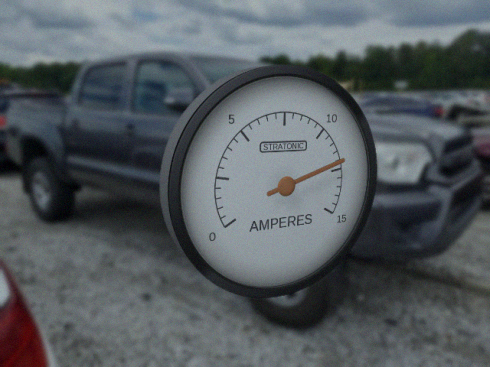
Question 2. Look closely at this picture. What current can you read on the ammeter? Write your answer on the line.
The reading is 12 A
